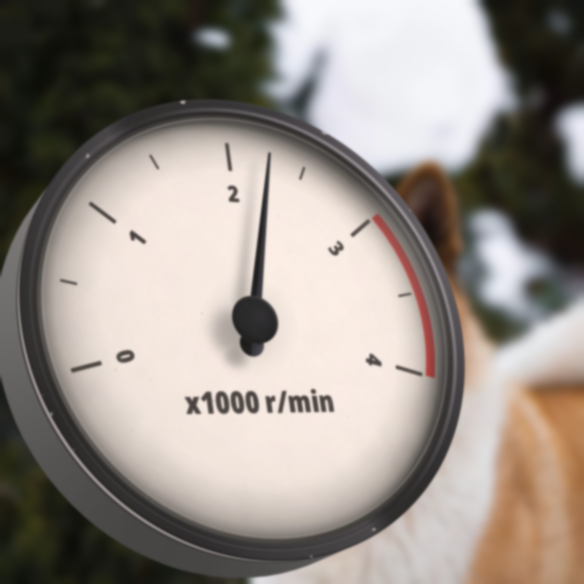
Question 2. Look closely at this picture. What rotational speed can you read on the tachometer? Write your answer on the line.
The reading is 2250 rpm
